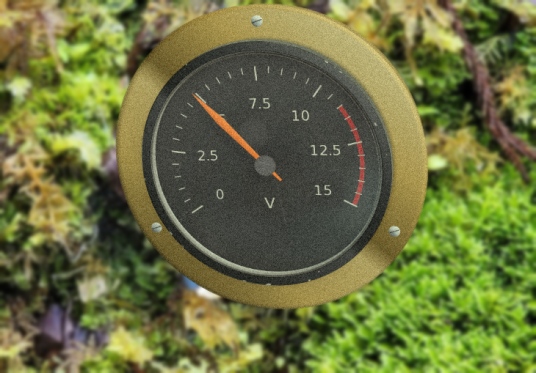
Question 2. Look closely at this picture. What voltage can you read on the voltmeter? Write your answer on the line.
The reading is 5 V
